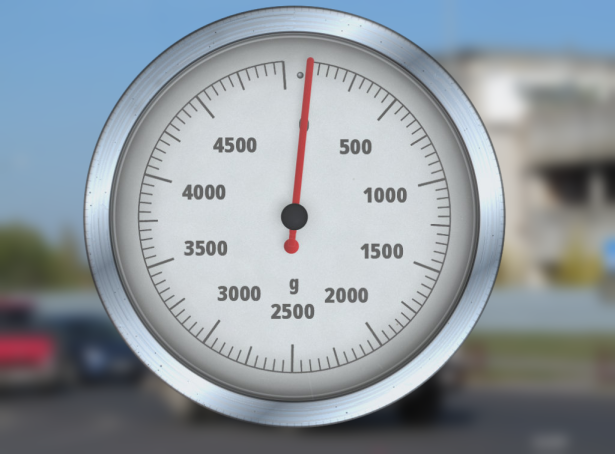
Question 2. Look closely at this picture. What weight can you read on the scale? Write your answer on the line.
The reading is 0 g
